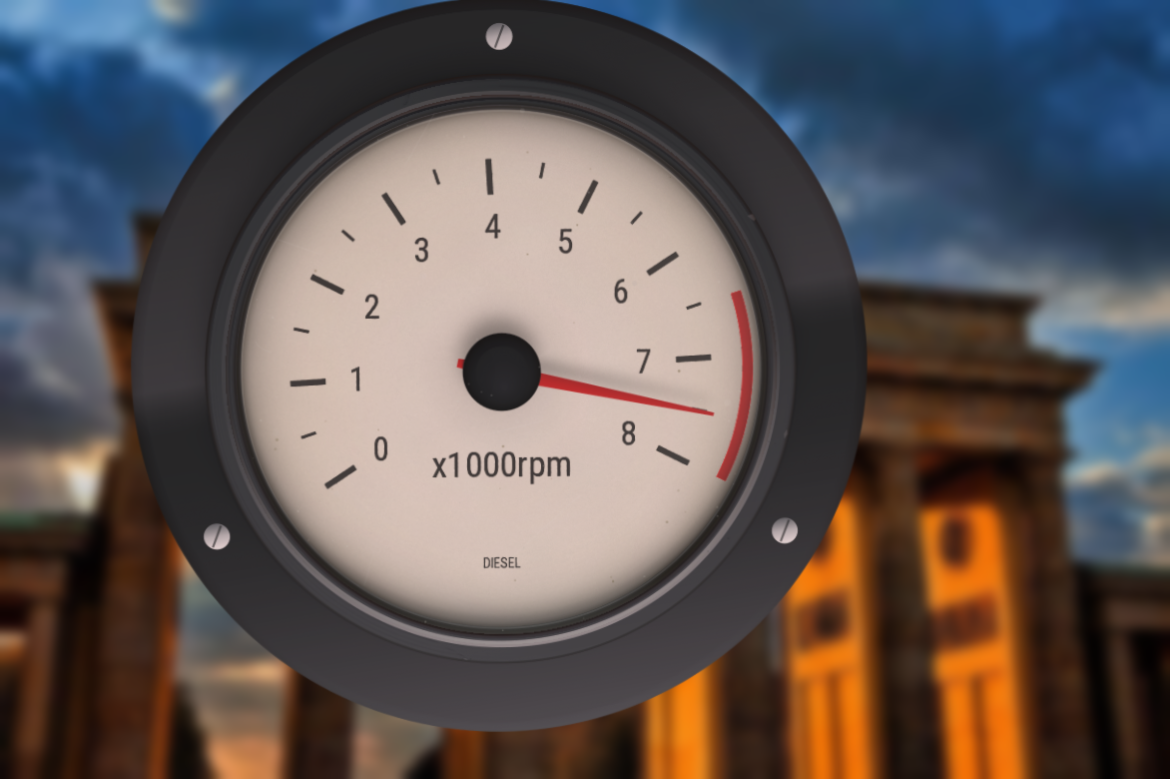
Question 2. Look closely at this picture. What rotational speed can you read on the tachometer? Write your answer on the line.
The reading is 7500 rpm
